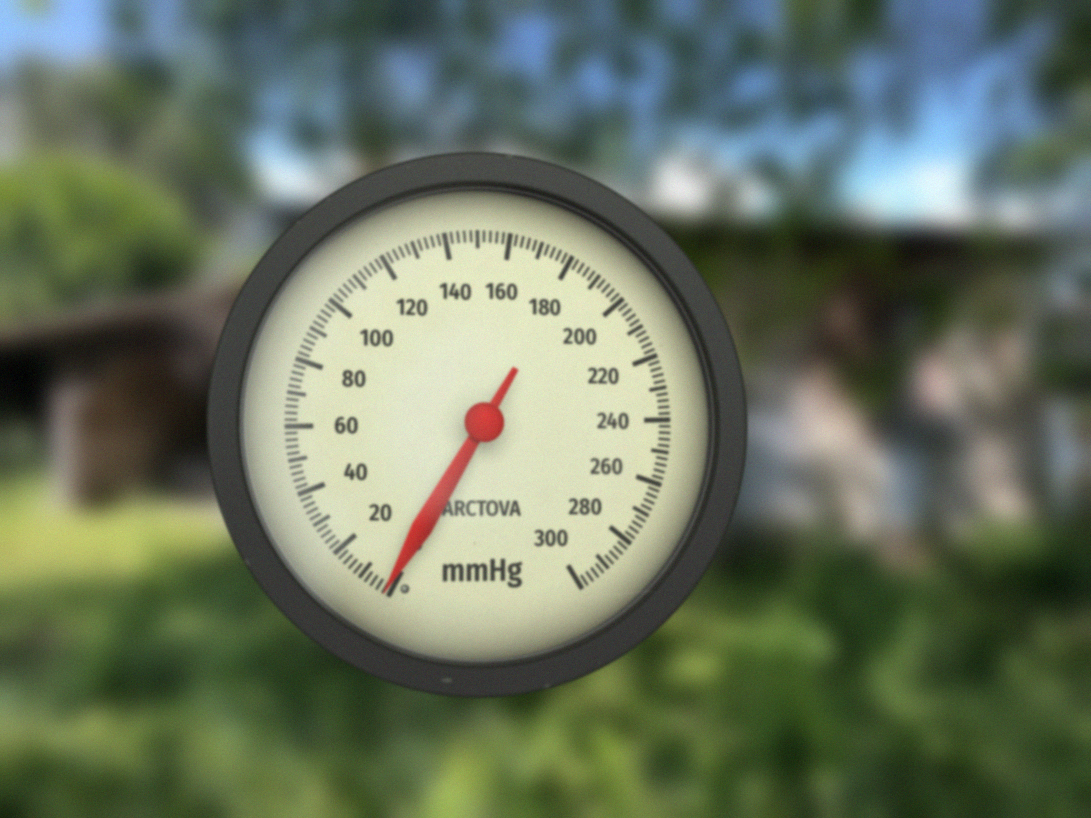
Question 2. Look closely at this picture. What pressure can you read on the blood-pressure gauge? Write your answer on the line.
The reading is 2 mmHg
